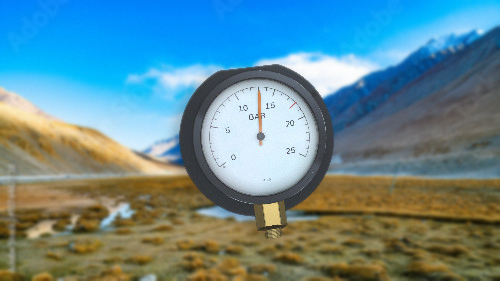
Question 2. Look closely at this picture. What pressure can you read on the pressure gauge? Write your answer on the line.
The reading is 13 bar
